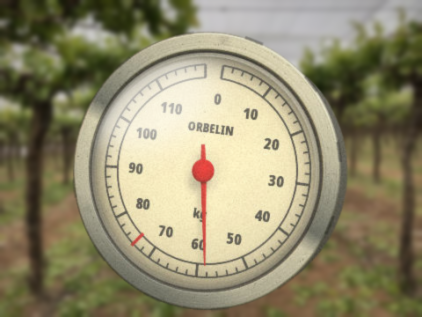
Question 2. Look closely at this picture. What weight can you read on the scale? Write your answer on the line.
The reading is 58 kg
